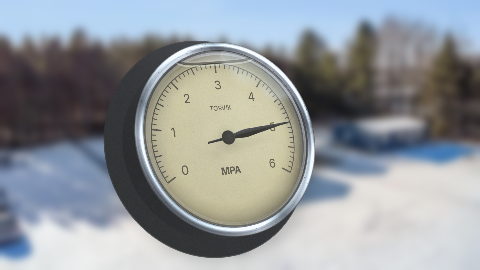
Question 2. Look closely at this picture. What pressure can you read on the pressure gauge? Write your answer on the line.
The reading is 5 MPa
